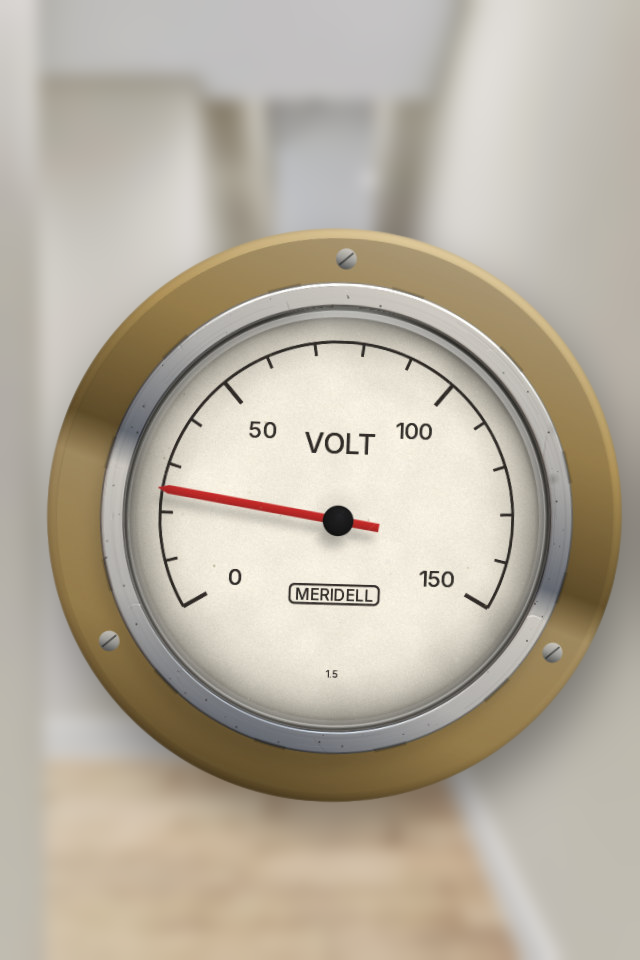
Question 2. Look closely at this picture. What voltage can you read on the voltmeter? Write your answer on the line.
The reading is 25 V
